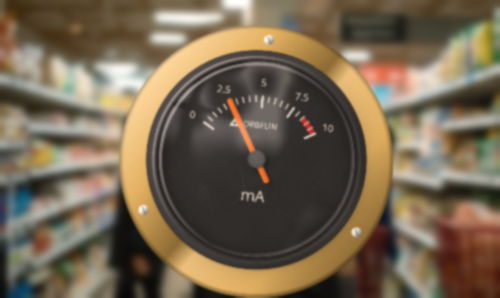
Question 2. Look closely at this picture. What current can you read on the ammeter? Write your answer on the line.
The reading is 2.5 mA
